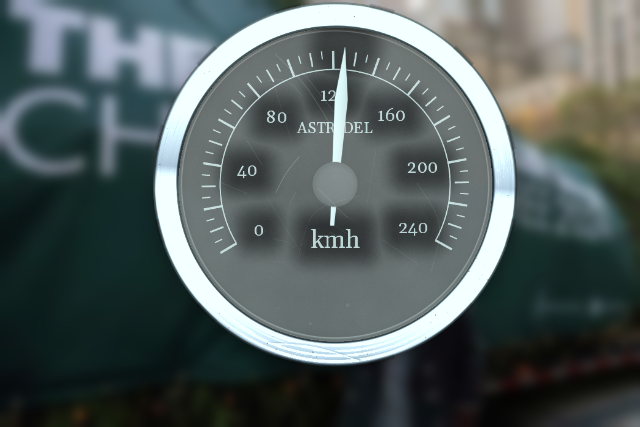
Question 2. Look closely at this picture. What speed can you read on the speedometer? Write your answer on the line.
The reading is 125 km/h
